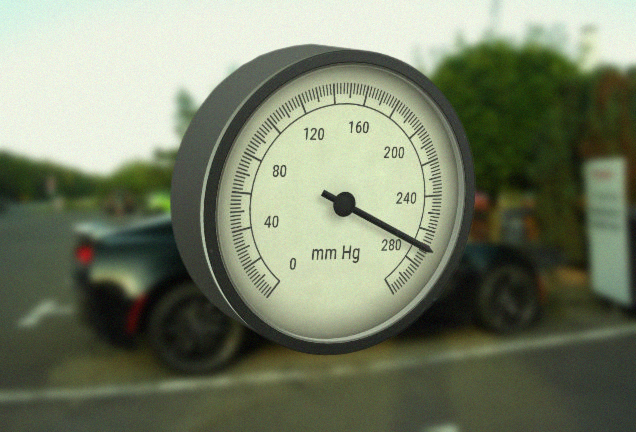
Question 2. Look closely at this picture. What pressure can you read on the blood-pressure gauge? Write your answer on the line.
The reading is 270 mmHg
